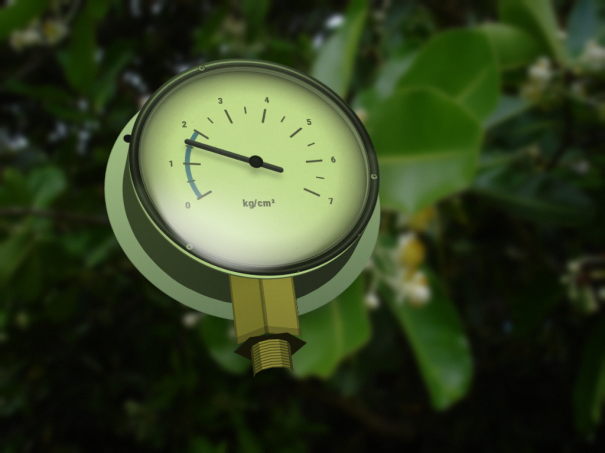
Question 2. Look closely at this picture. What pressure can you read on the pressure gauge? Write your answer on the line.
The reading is 1.5 kg/cm²
